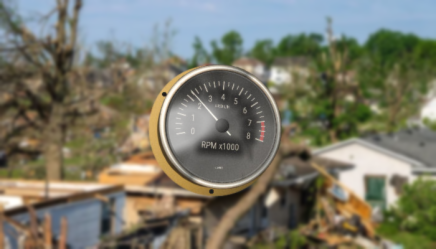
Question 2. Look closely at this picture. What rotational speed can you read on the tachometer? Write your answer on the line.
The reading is 2250 rpm
